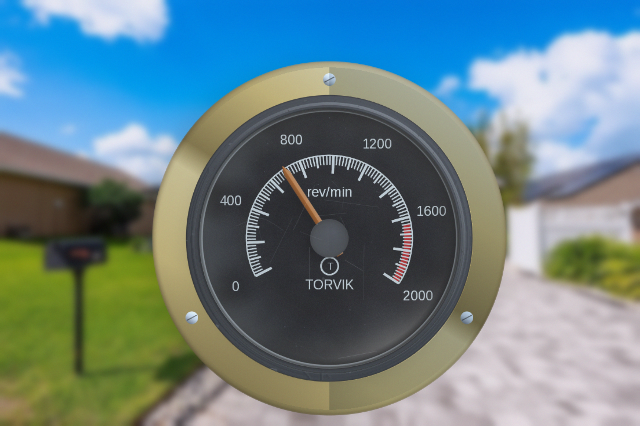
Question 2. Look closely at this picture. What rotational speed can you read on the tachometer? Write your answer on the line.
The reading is 700 rpm
